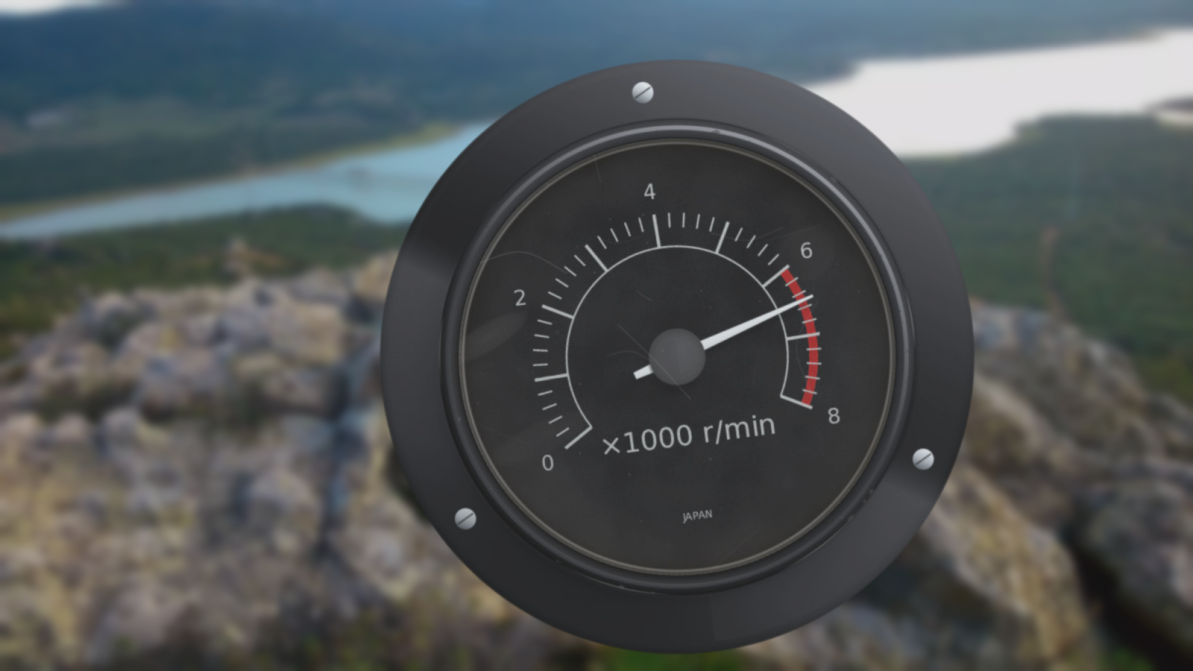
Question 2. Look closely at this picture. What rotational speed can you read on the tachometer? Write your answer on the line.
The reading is 6500 rpm
